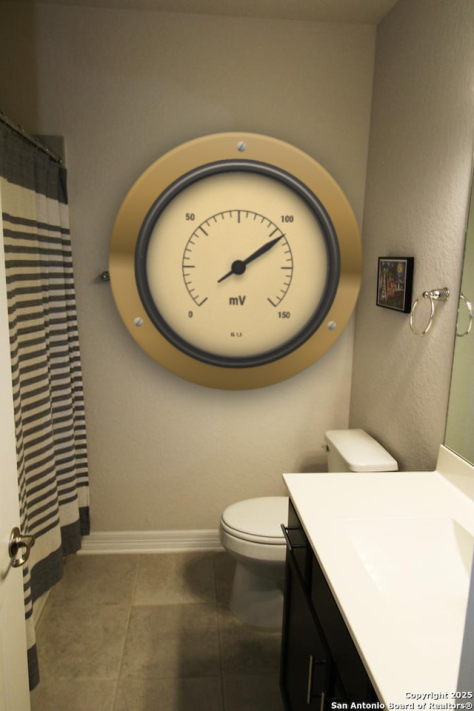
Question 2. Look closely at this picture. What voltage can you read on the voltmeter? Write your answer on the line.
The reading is 105 mV
